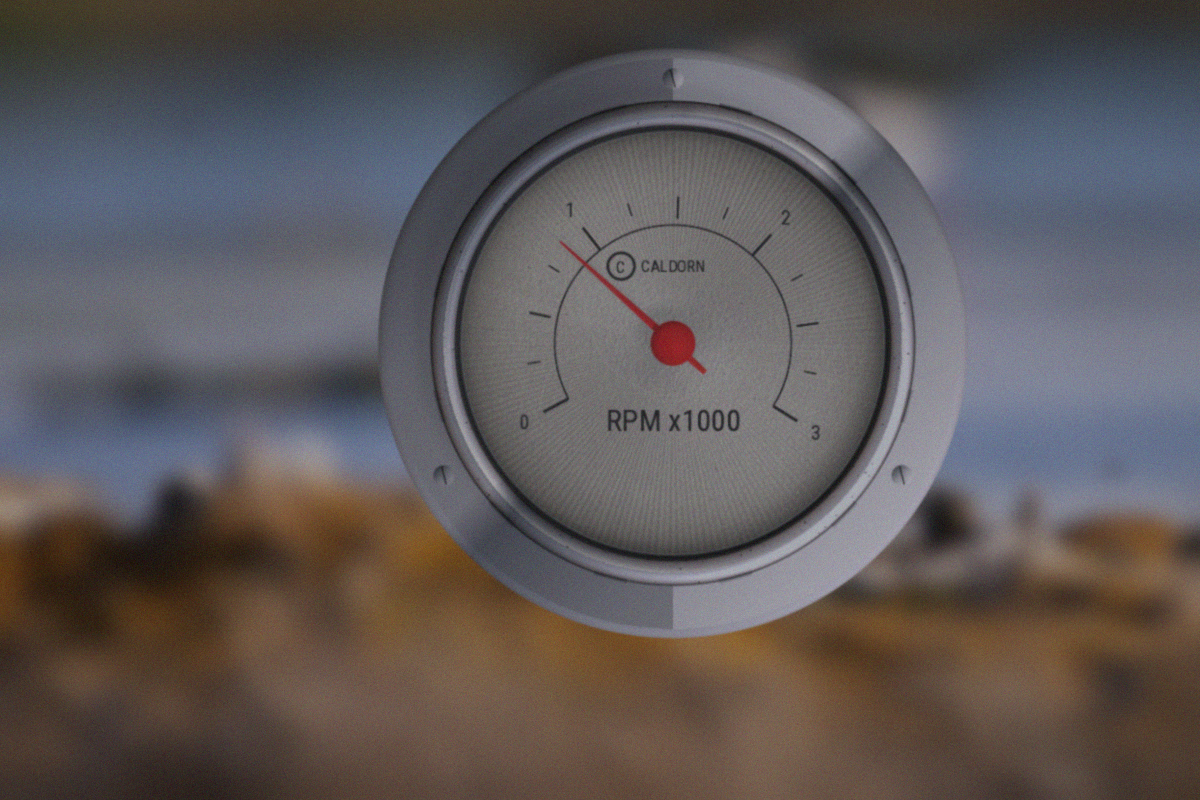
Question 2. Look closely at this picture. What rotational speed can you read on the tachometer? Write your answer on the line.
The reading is 875 rpm
